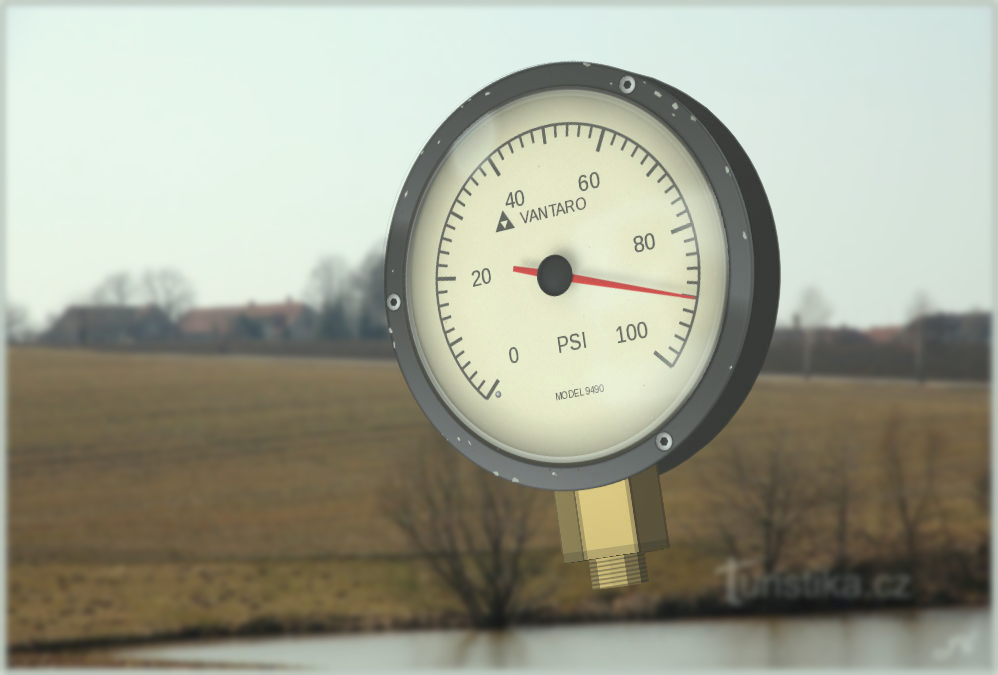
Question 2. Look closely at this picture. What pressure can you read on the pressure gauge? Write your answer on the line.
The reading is 90 psi
